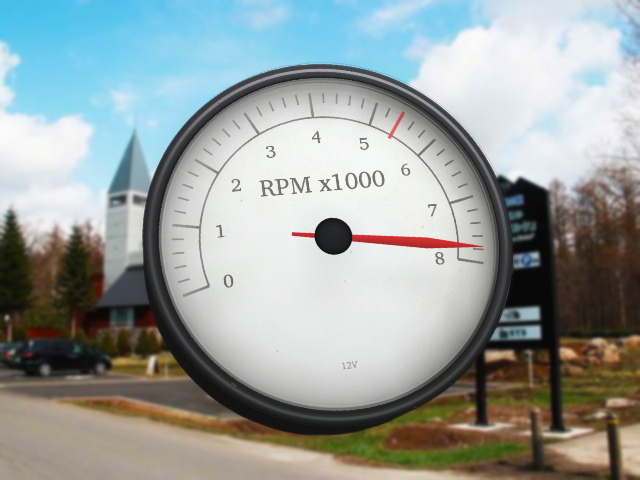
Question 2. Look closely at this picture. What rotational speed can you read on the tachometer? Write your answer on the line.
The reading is 7800 rpm
